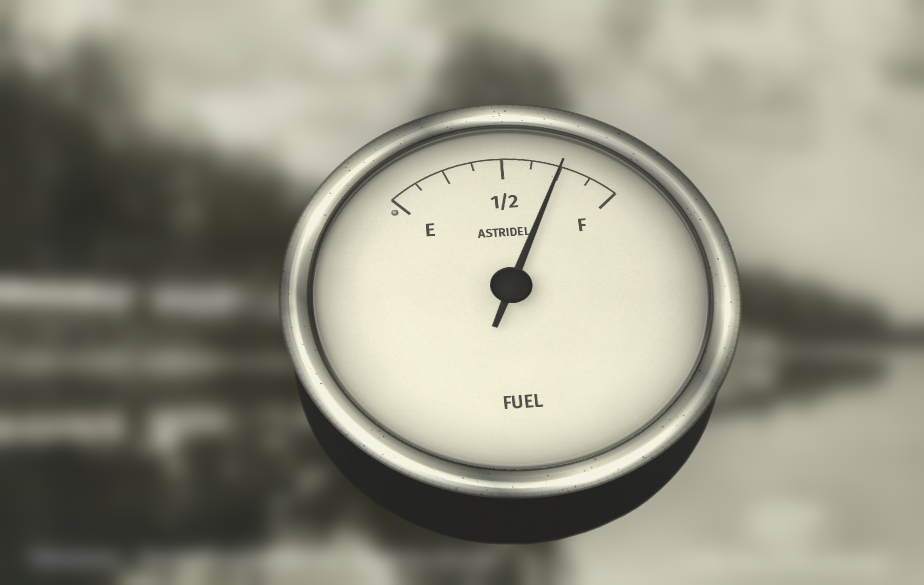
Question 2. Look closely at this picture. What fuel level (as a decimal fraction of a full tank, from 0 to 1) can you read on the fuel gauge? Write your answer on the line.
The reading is 0.75
